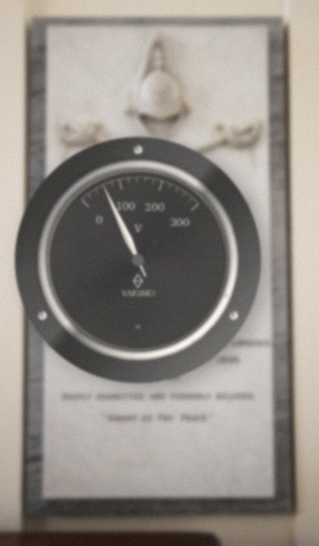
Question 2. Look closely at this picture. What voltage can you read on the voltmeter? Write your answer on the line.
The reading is 60 V
